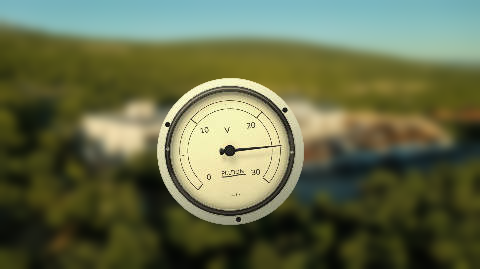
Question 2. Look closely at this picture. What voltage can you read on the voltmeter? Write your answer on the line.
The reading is 25 V
